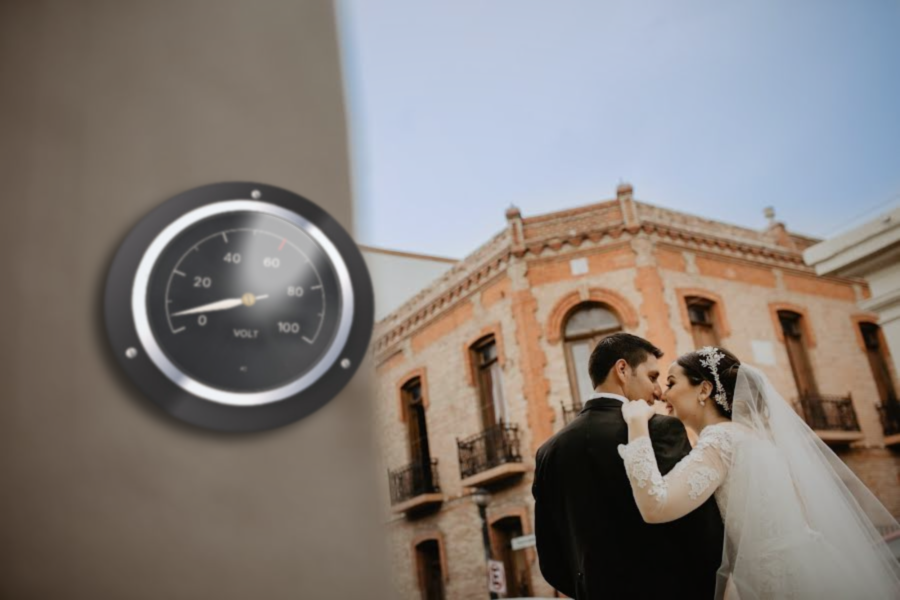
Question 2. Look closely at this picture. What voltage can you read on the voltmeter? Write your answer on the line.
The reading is 5 V
